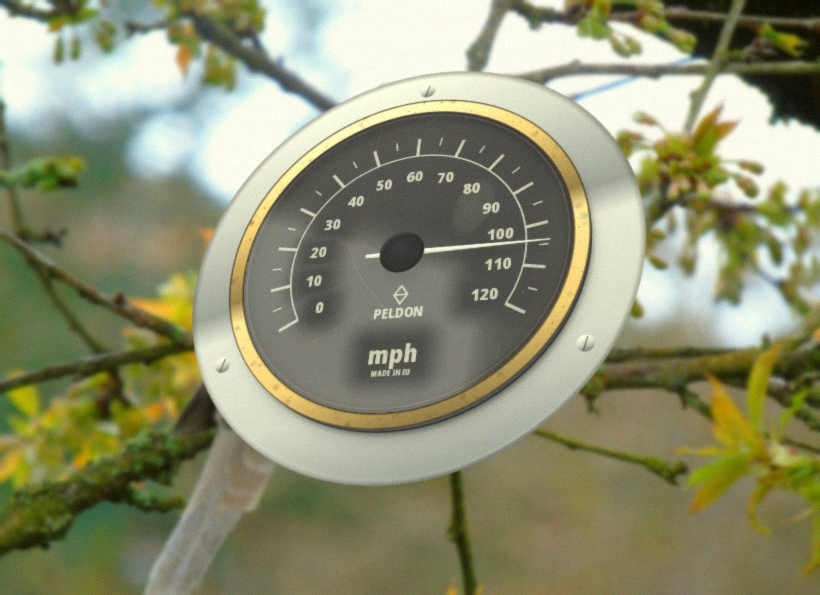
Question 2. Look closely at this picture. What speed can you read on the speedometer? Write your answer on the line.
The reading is 105 mph
